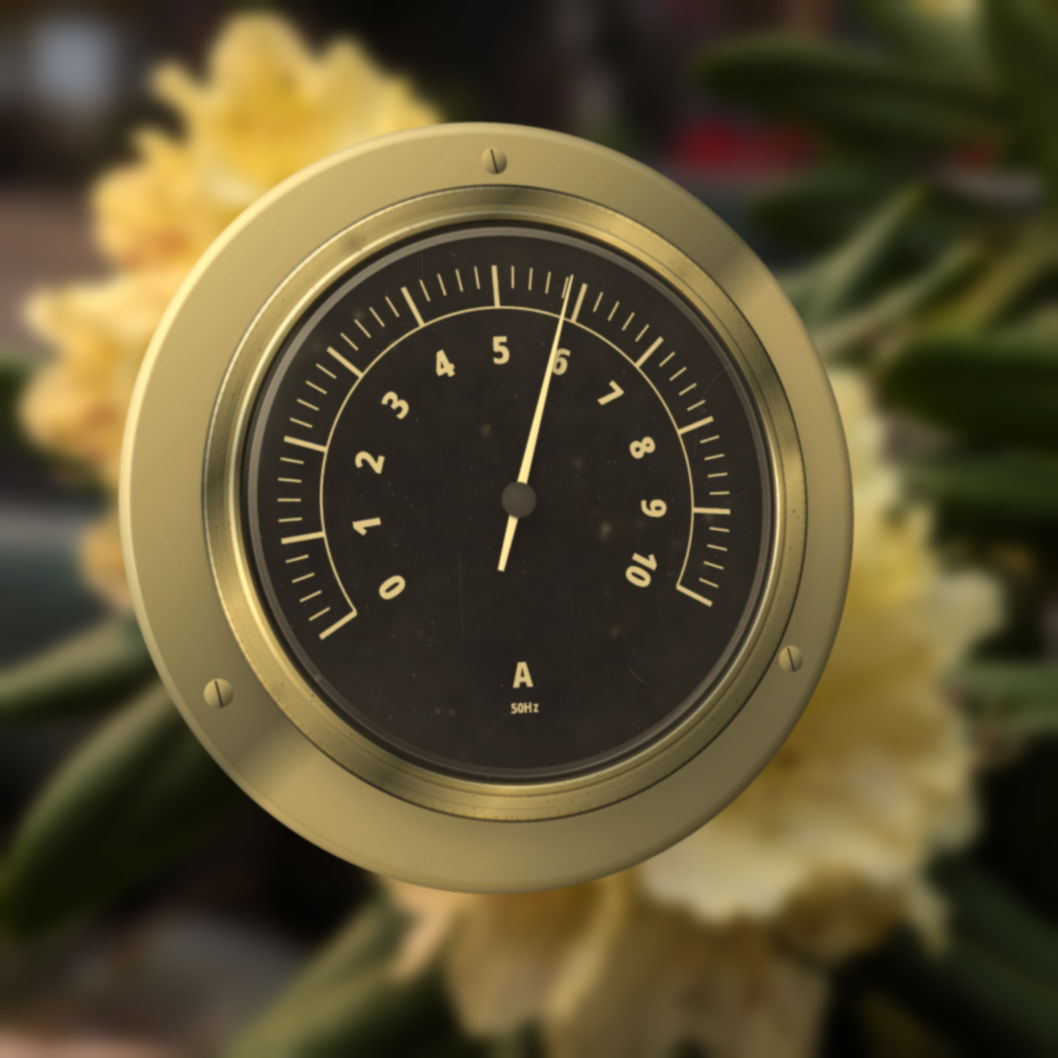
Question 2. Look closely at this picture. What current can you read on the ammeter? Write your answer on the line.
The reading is 5.8 A
